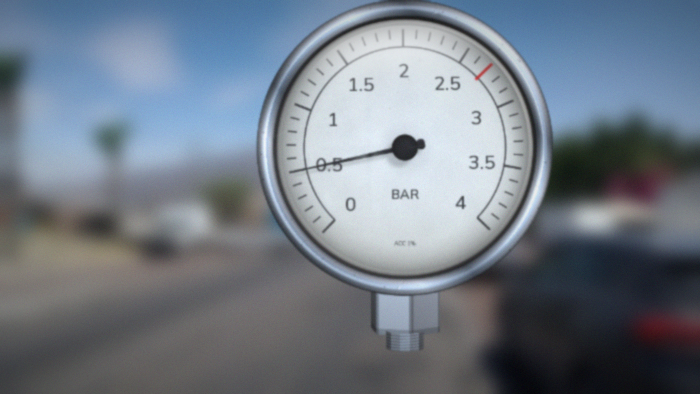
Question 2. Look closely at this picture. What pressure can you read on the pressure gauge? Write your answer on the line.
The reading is 0.5 bar
